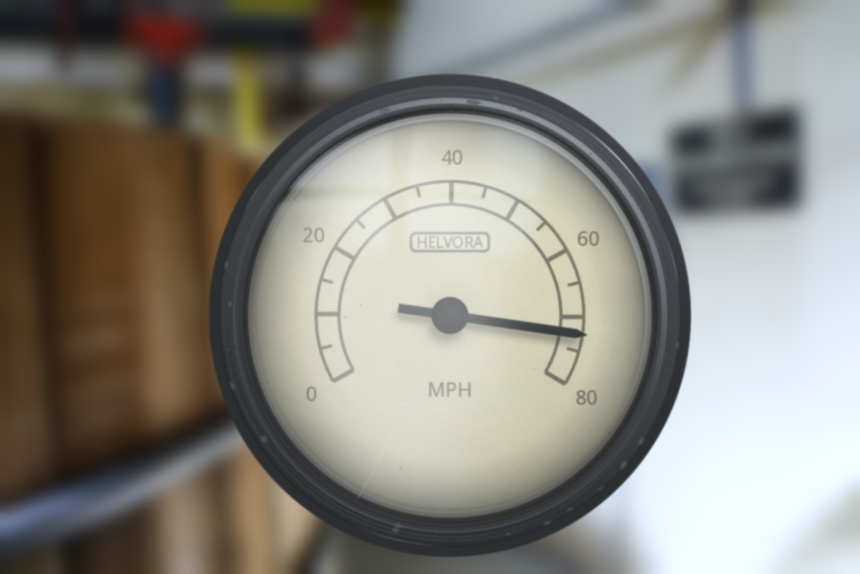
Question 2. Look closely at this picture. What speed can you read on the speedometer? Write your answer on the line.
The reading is 72.5 mph
